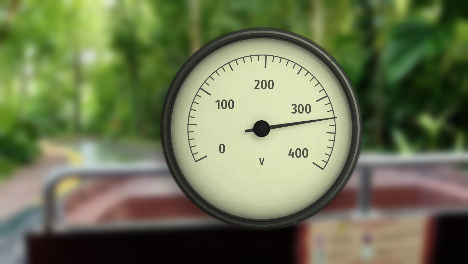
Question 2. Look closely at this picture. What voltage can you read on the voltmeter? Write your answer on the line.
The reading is 330 V
